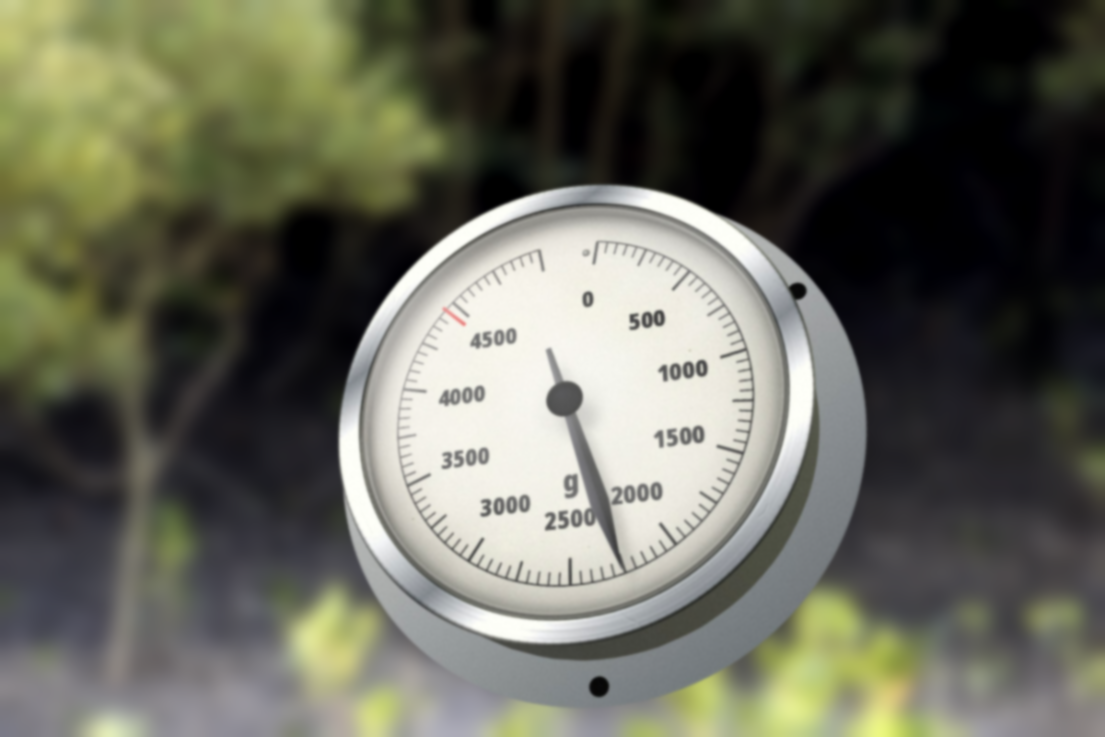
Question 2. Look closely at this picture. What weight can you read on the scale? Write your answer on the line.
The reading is 2250 g
